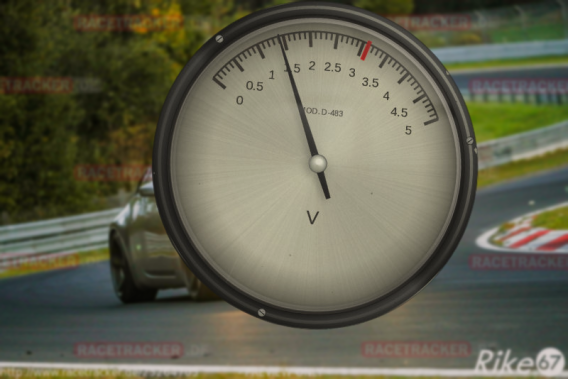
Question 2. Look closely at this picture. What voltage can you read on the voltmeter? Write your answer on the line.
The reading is 1.4 V
